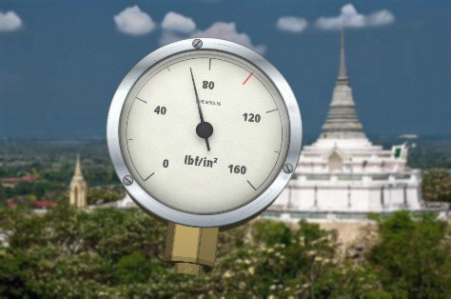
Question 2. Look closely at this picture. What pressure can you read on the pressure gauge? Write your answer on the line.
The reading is 70 psi
